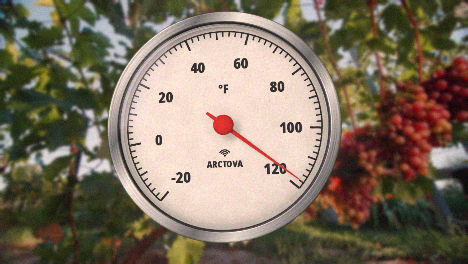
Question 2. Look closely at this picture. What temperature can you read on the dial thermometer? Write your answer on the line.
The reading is 118 °F
